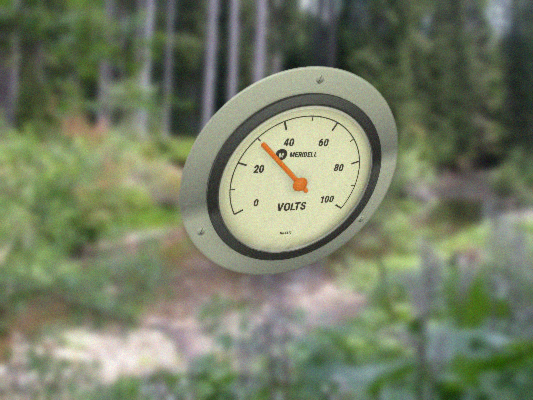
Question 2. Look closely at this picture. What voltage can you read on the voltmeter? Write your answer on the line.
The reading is 30 V
